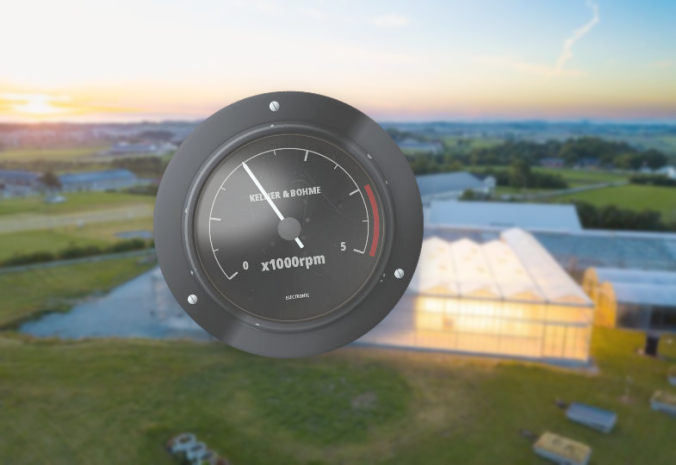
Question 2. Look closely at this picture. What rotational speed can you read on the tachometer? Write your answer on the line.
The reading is 2000 rpm
